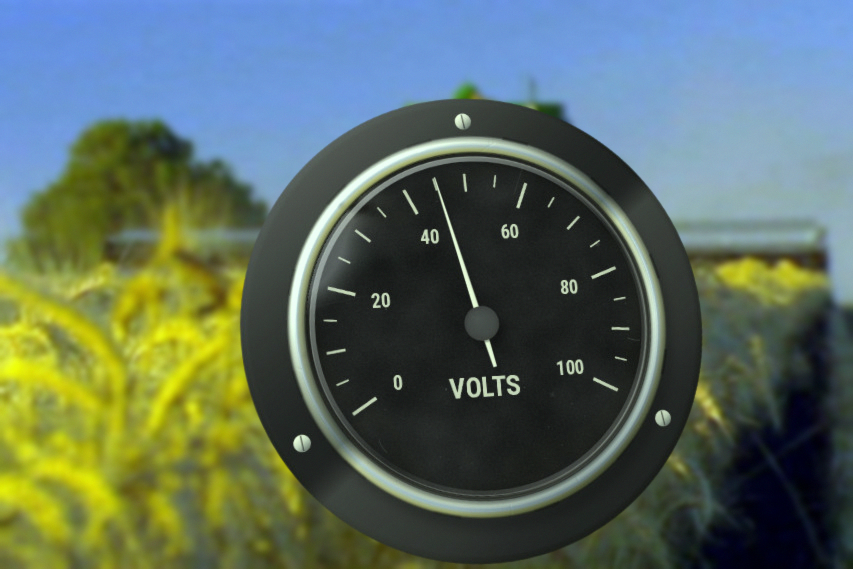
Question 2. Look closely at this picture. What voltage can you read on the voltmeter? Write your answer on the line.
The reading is 45 V
